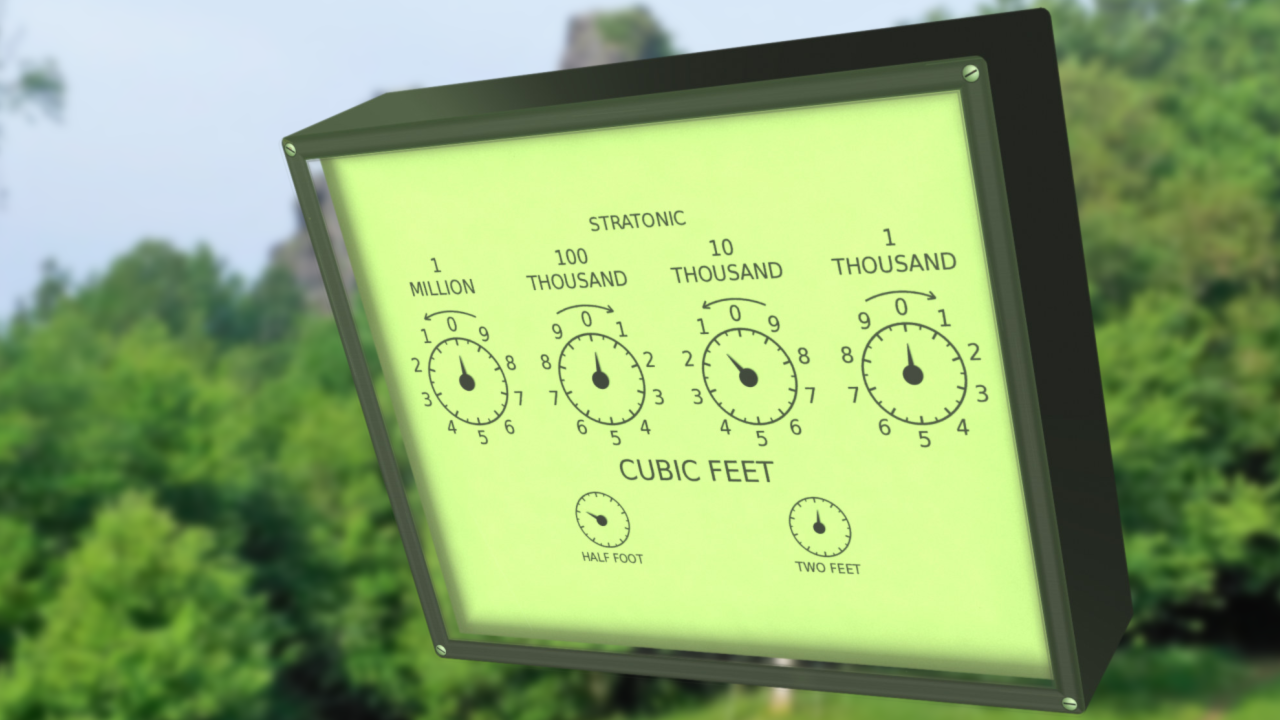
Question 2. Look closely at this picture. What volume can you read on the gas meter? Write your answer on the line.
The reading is 1000 ft³
